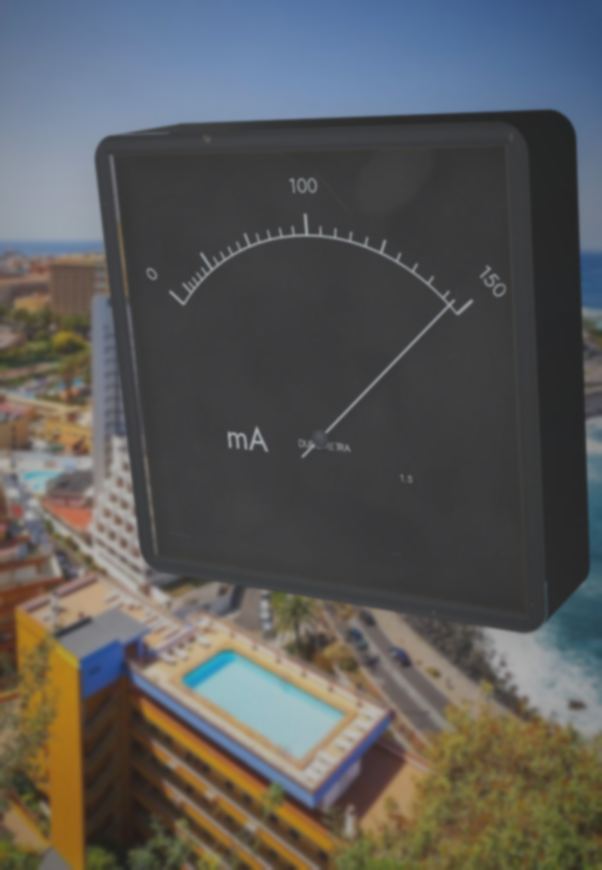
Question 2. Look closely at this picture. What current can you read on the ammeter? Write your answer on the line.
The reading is 147.5 mA
